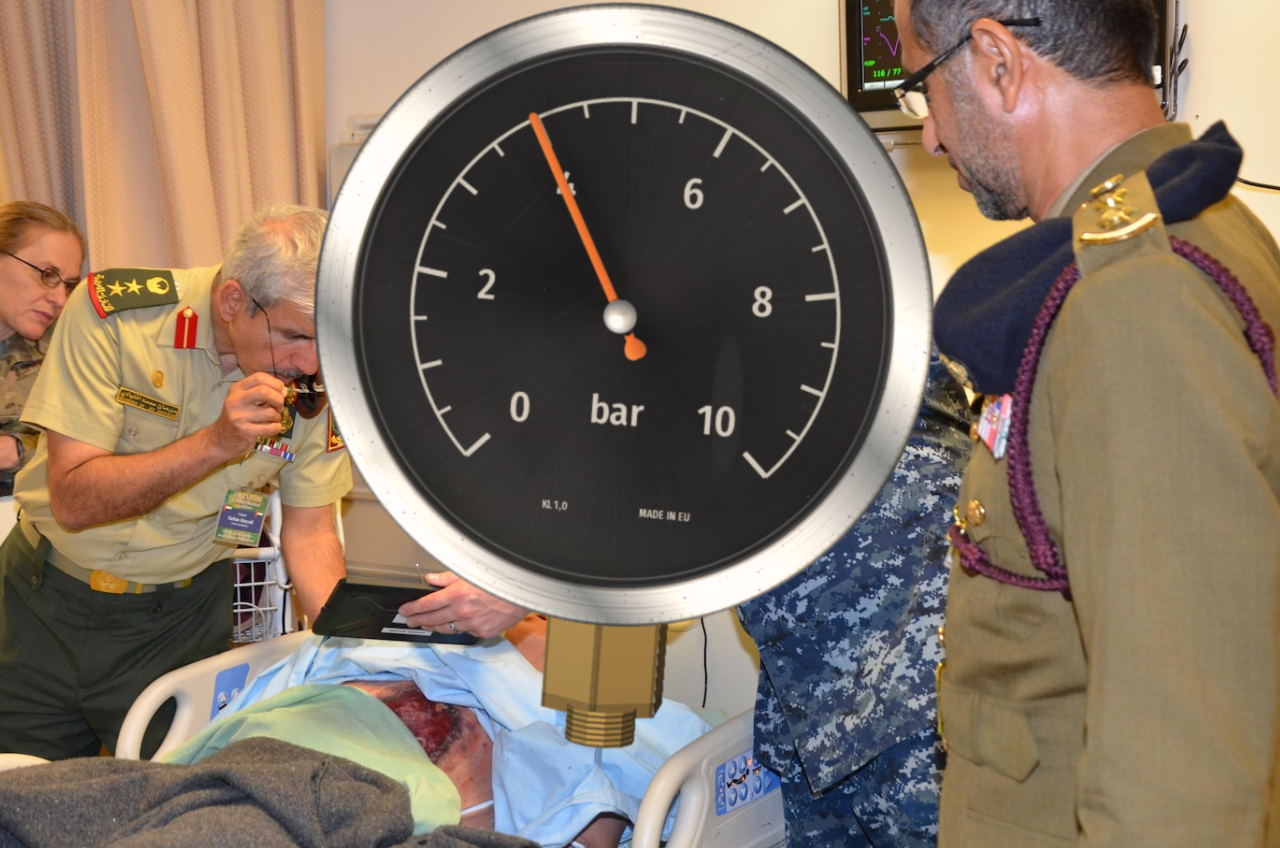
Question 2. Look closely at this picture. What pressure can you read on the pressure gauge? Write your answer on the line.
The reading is 4 bar
